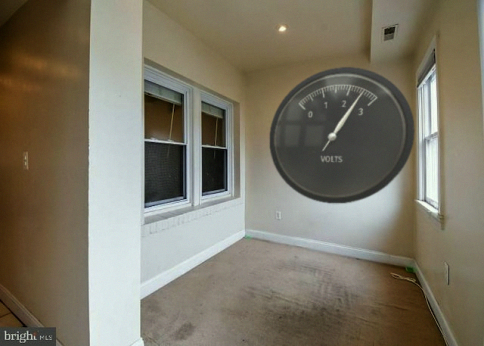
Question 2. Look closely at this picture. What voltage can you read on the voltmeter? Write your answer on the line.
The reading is 2.5 V
